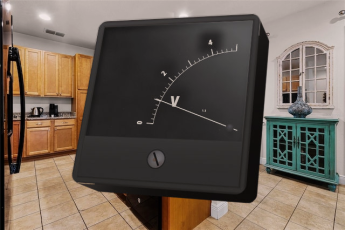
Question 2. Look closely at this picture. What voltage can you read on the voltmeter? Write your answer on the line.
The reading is 1 V
